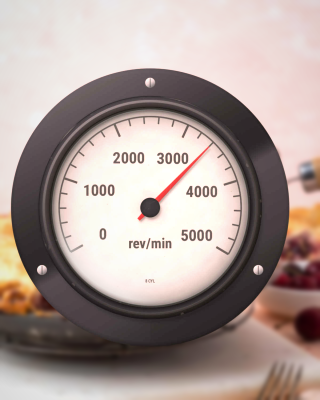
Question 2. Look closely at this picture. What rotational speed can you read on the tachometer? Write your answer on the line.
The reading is 3400 rpm
